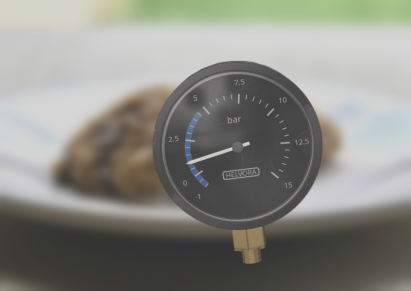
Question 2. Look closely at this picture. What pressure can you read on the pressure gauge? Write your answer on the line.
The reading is 1 bar
